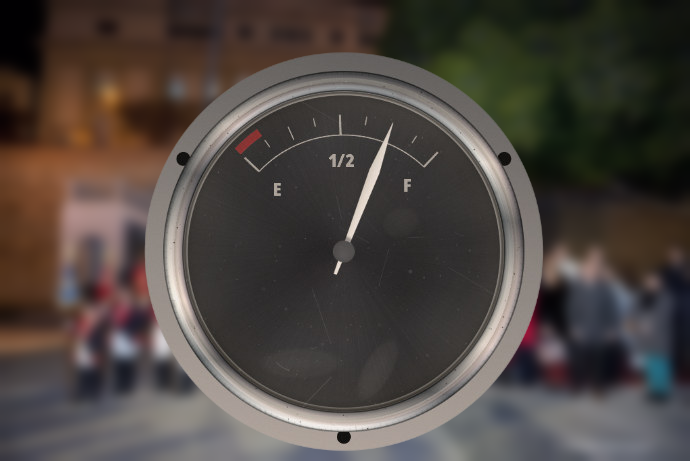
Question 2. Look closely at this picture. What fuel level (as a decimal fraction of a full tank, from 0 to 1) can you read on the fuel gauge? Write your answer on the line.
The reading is 0.75
